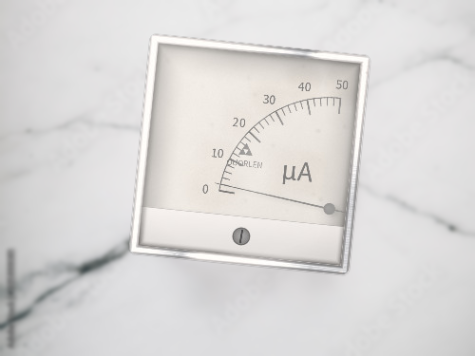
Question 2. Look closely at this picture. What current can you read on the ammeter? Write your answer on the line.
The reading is 2 µA
